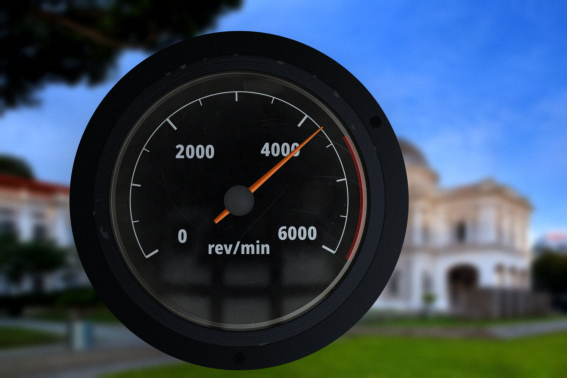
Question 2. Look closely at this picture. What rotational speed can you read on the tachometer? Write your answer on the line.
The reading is 4250 rpm
